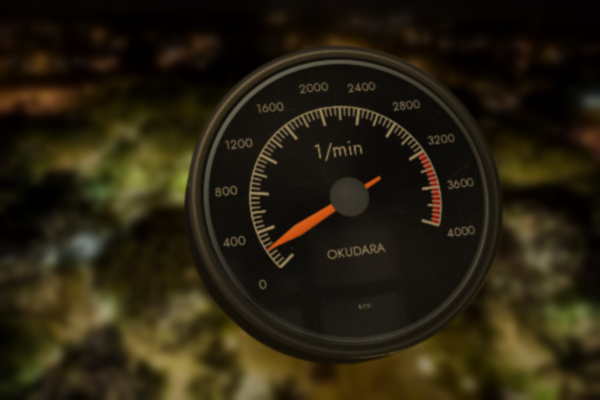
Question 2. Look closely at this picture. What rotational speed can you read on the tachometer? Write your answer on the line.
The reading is 200 rpm
